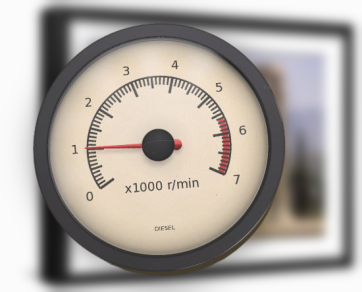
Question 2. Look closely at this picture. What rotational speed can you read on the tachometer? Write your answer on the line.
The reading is 1000 rpm
